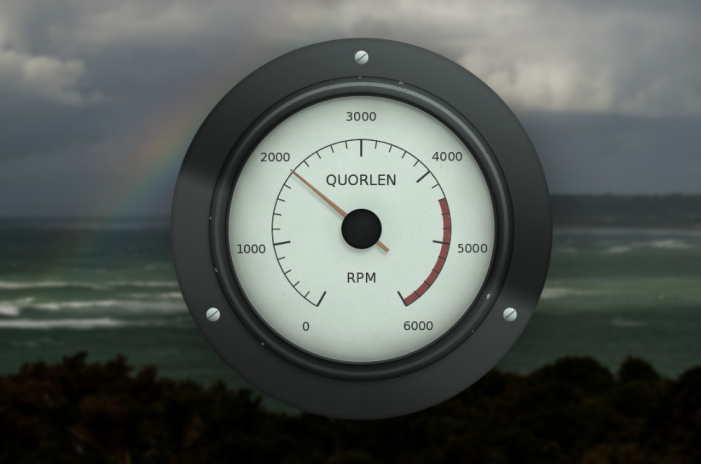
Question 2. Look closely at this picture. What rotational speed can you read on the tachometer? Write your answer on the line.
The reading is 2000 rpm
